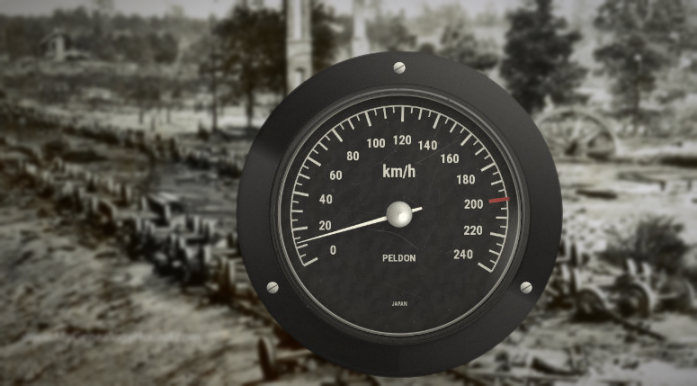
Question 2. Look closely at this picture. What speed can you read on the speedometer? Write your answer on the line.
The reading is 12.5 km/h
